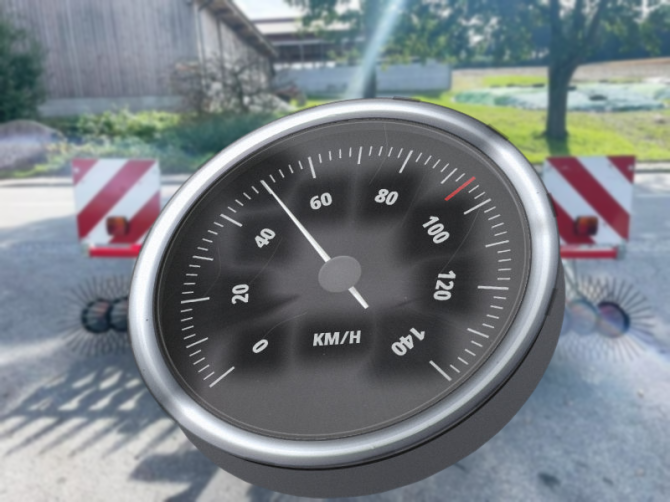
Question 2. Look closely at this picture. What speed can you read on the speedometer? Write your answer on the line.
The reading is 50 km/h
